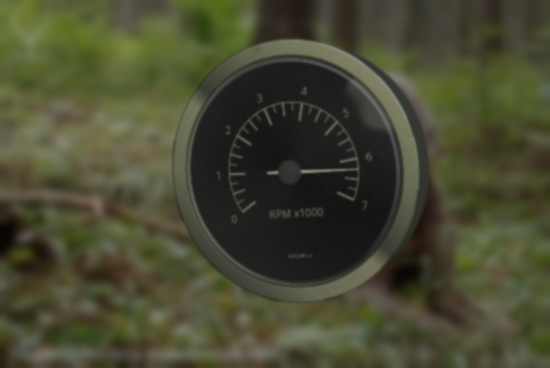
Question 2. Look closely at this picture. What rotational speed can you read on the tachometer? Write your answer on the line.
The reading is 6250 rpm
